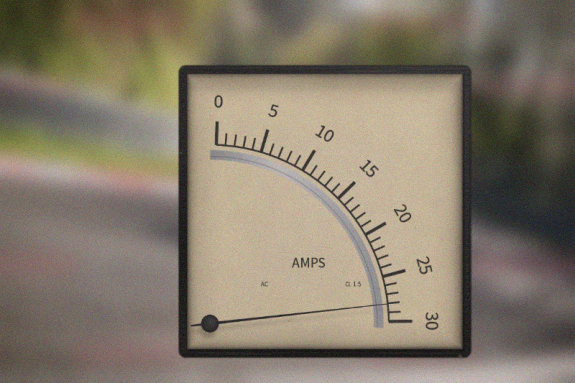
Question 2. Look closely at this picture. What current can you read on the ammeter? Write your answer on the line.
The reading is 28 A
